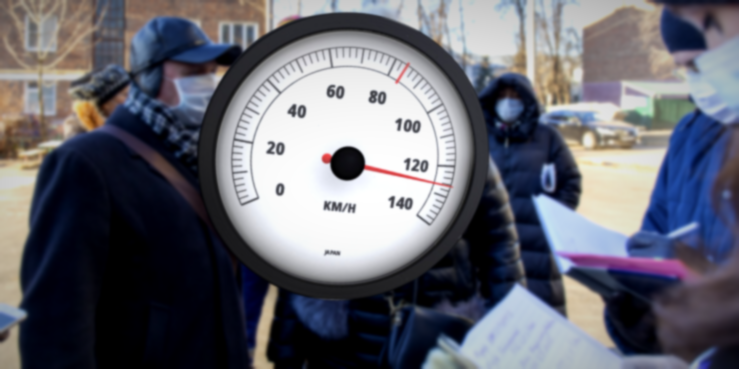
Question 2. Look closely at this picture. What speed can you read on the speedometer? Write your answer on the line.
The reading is 126 km/h
